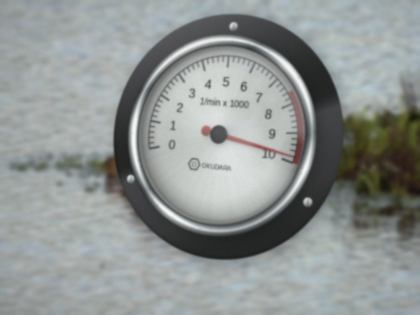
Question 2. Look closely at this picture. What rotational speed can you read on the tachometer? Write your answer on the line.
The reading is 9800 rpm
